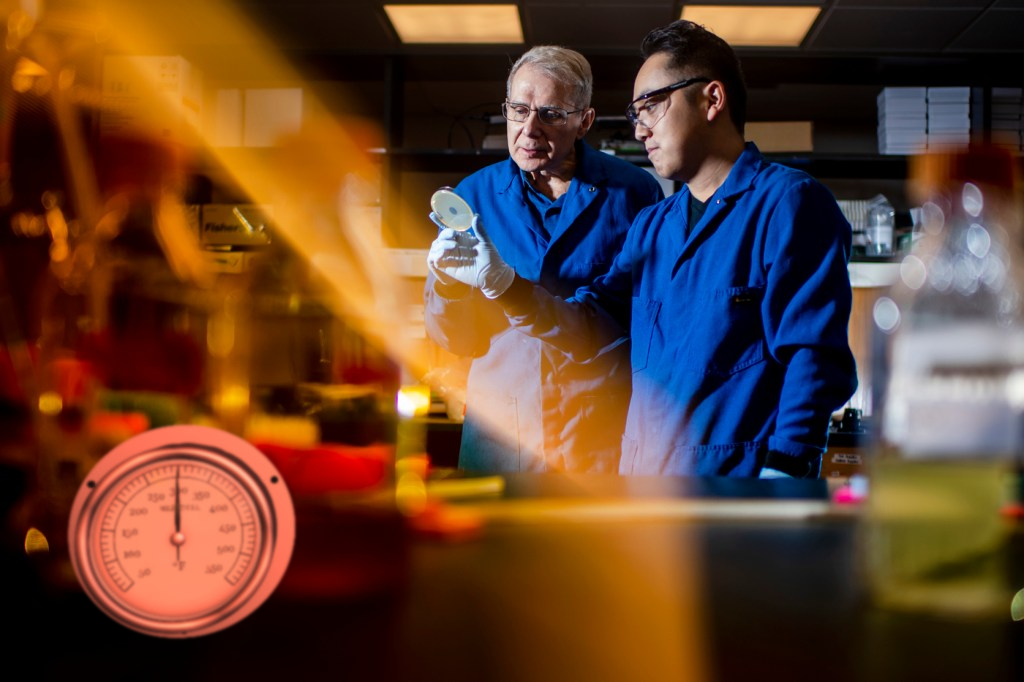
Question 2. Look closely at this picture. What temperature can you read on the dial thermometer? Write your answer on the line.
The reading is 300 °F
